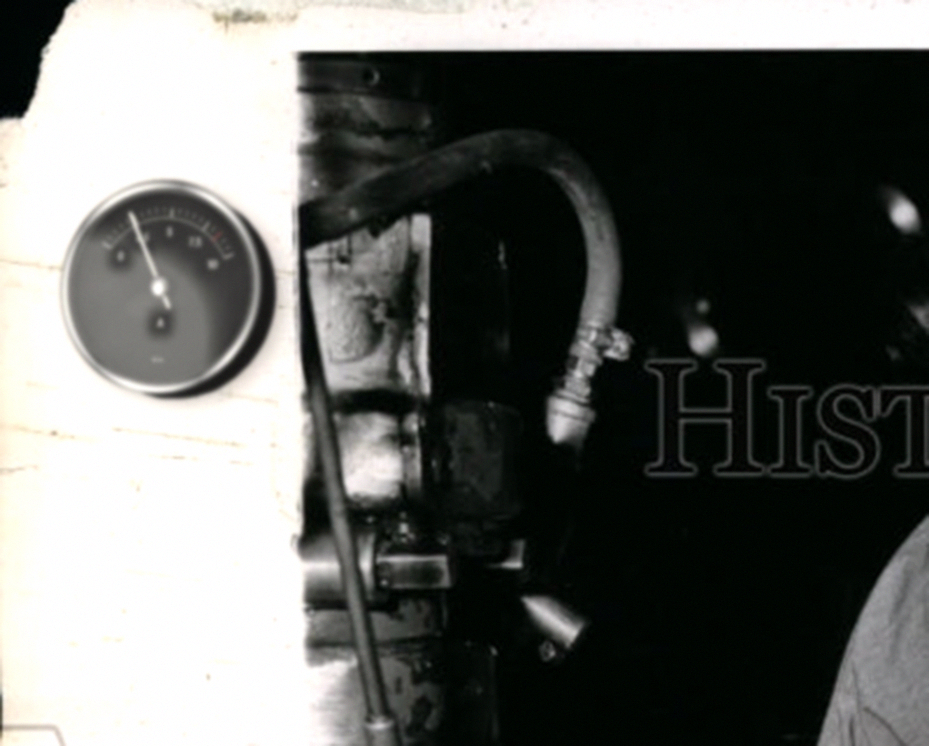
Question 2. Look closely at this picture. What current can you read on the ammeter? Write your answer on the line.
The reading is 2.5 A
